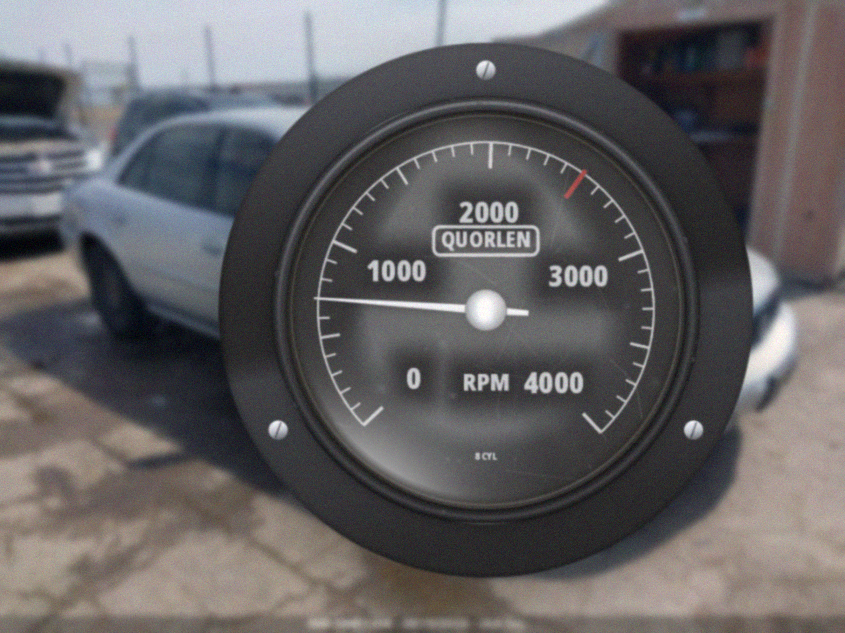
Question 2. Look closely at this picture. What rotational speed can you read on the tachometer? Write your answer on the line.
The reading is 700 rpm
